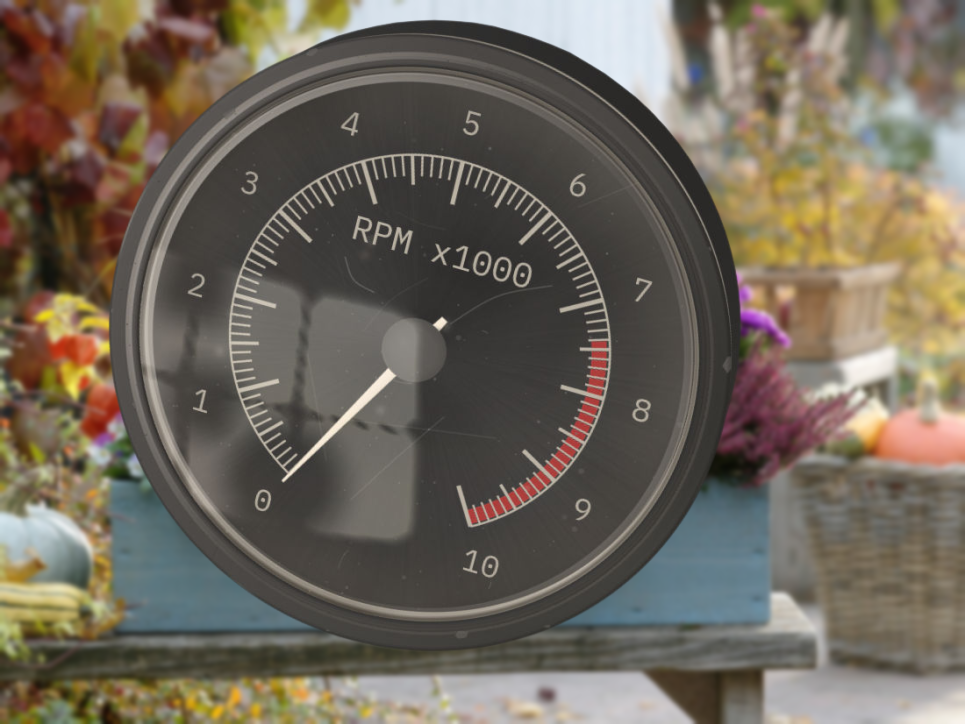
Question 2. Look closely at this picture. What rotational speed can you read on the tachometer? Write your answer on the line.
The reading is 0 rpm
